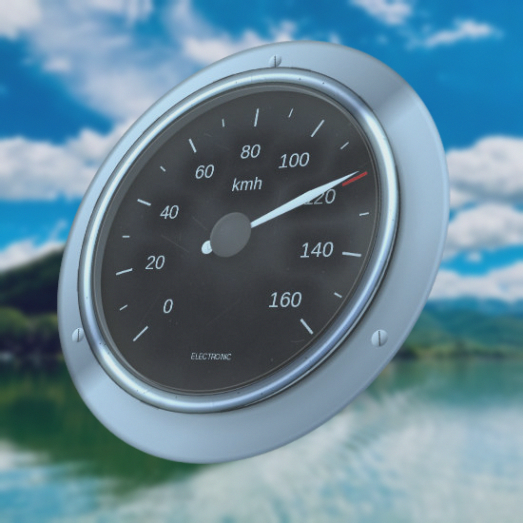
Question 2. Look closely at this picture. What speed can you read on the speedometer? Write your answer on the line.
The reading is 120 km/h
